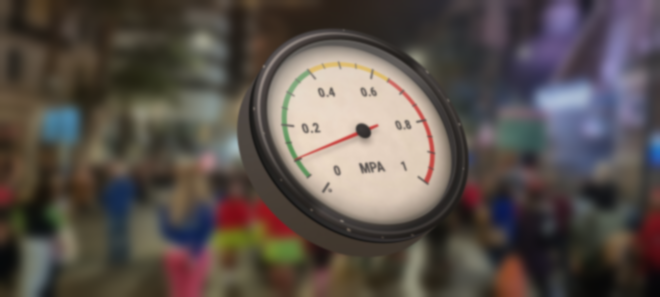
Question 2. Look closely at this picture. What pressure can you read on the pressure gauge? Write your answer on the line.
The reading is 0.1 MPa
